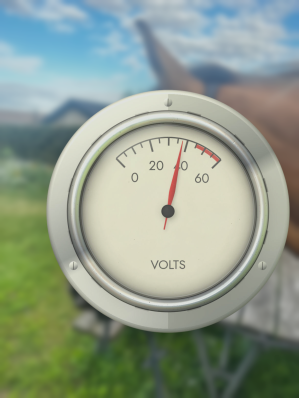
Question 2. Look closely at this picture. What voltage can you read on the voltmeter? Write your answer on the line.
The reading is 37.5 V
